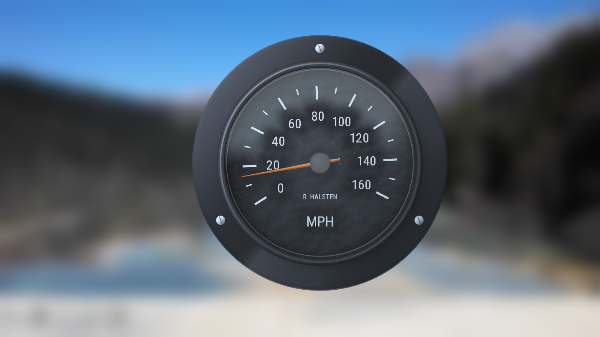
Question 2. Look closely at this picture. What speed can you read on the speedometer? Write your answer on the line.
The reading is 15 mph
